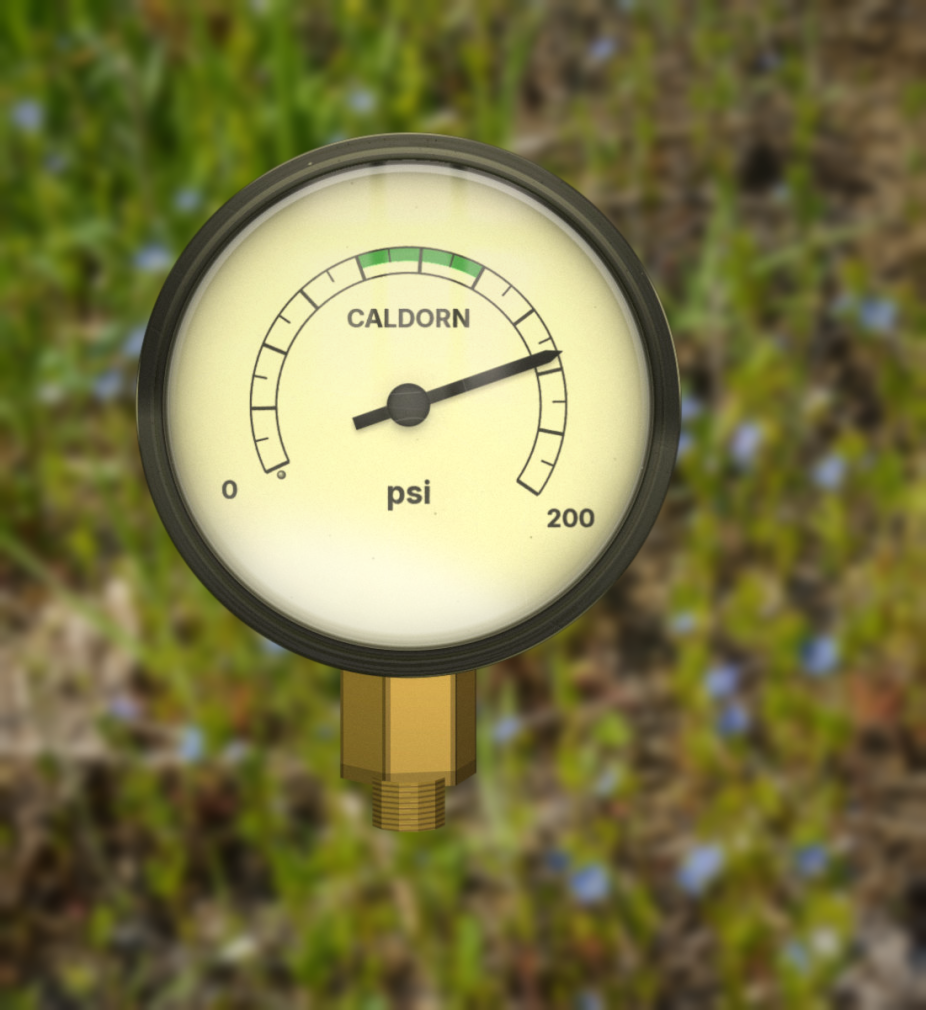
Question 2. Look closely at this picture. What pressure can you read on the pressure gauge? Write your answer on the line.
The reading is 155 psi
